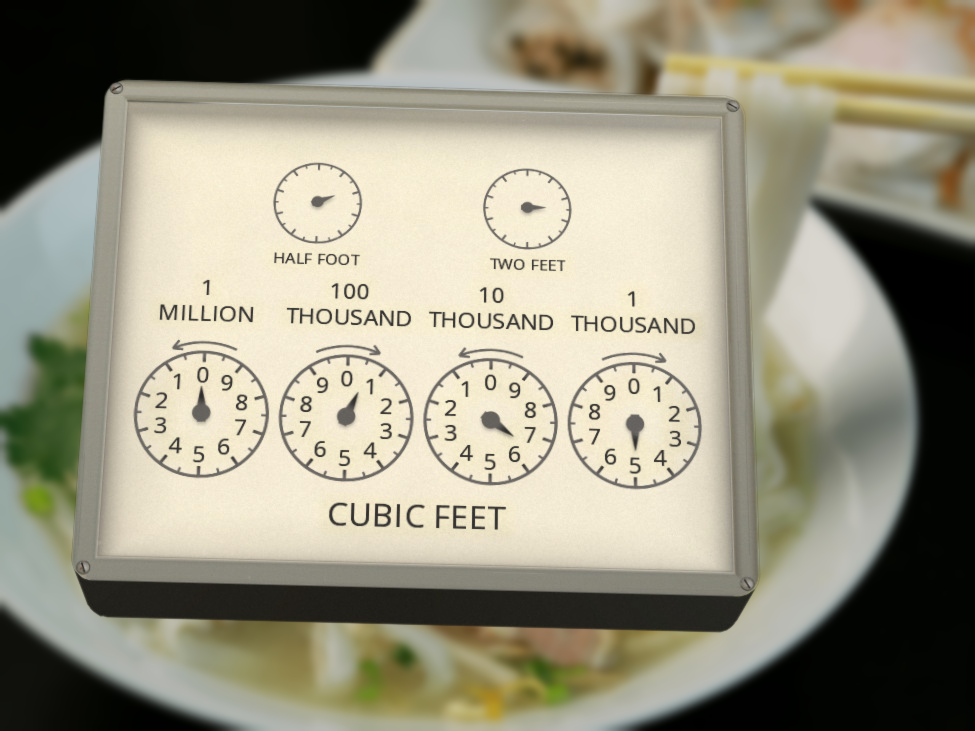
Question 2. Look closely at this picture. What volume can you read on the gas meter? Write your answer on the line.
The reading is 6500 ft³
